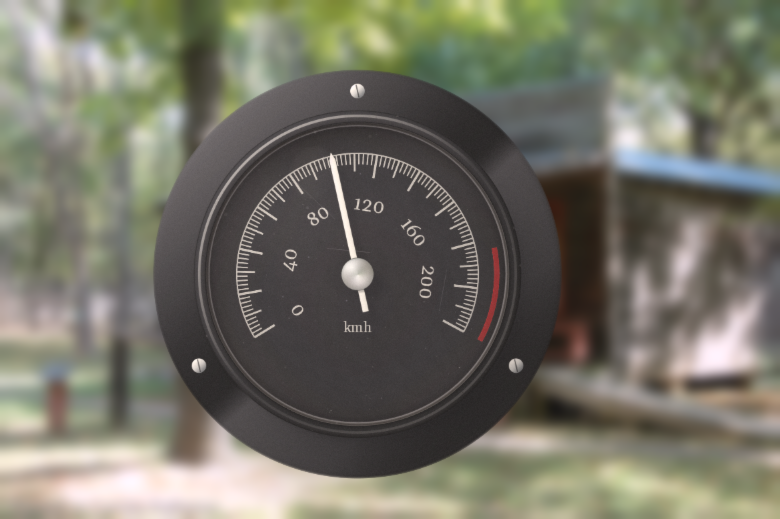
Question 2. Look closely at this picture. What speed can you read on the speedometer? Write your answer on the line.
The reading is 100 km/h
